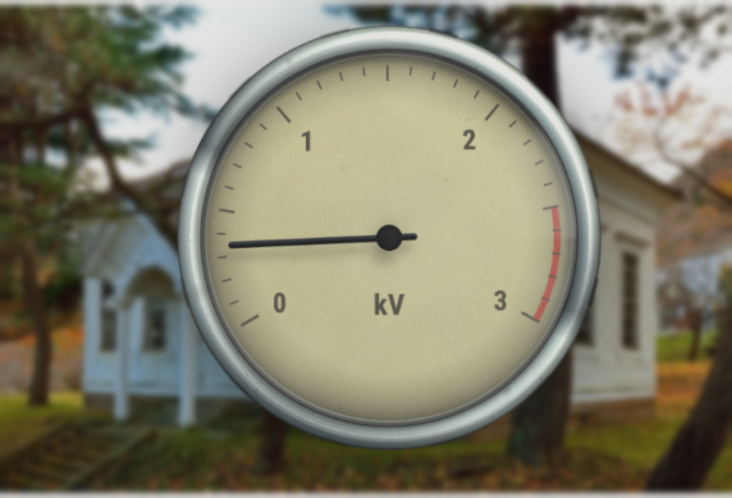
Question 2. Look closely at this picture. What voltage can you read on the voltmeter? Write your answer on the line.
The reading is 0.35 kV
